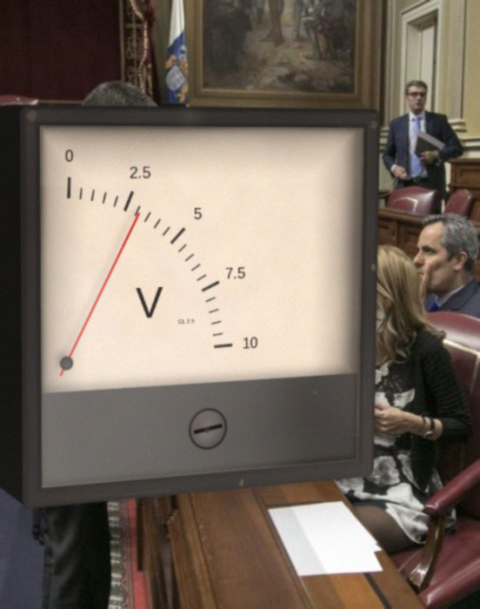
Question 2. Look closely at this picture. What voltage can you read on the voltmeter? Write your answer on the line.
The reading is 3 V
